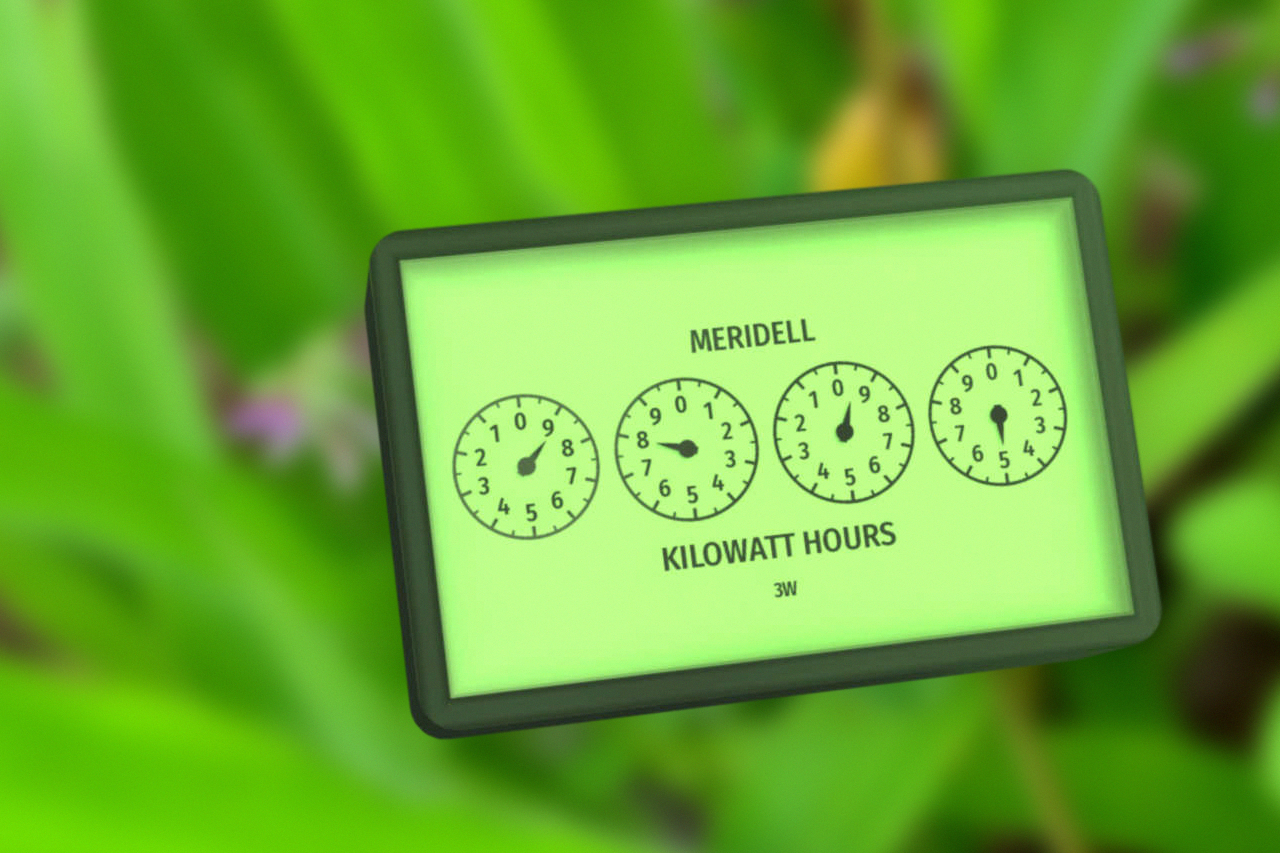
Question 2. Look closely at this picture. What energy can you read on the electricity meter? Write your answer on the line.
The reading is 8795 kWh
